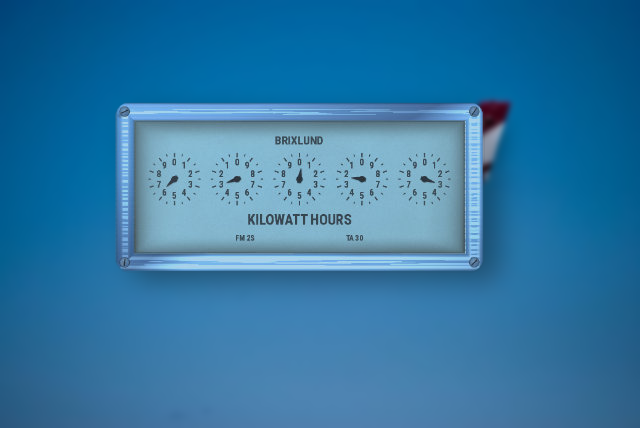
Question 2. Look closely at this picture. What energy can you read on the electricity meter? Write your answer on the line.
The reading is 63023 kWh
